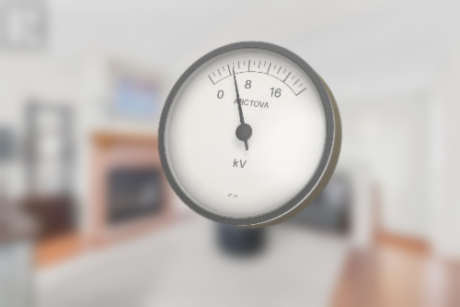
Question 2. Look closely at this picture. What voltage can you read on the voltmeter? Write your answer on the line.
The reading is 5 kV
